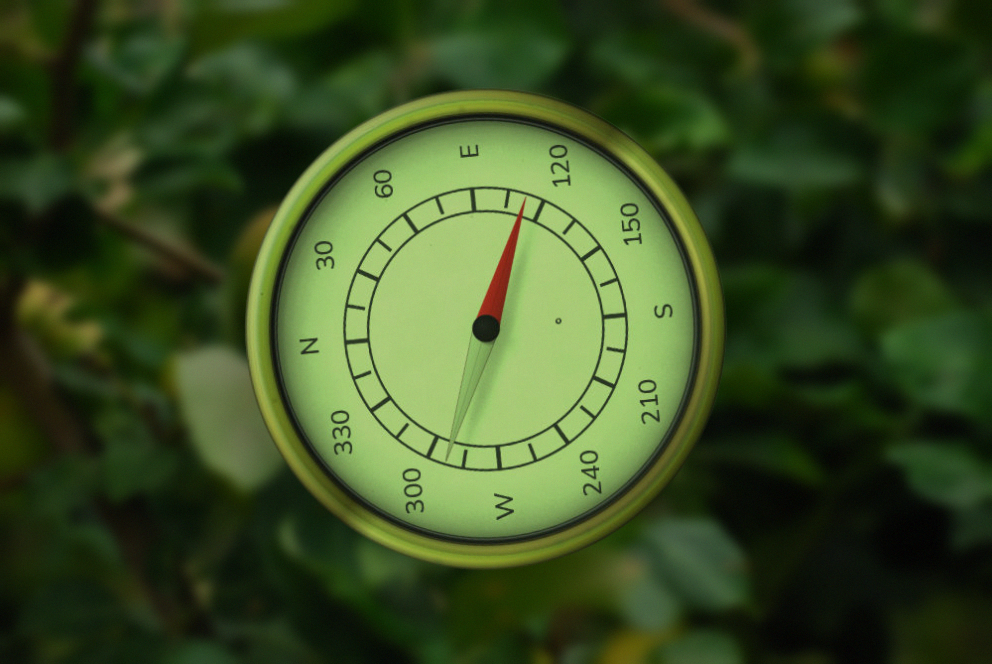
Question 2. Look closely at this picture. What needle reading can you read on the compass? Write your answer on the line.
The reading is 112.5 °
